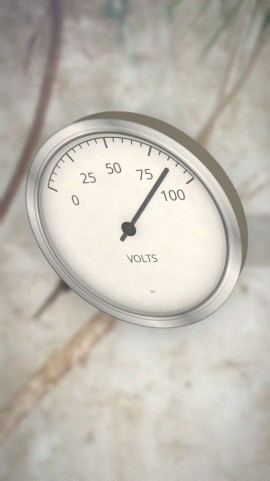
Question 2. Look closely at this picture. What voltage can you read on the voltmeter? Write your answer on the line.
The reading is 87.5 V
